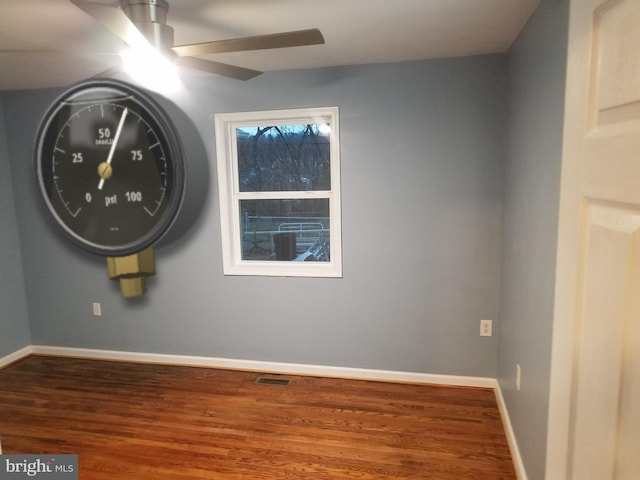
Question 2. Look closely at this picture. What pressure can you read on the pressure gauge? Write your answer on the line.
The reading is 60 psi
